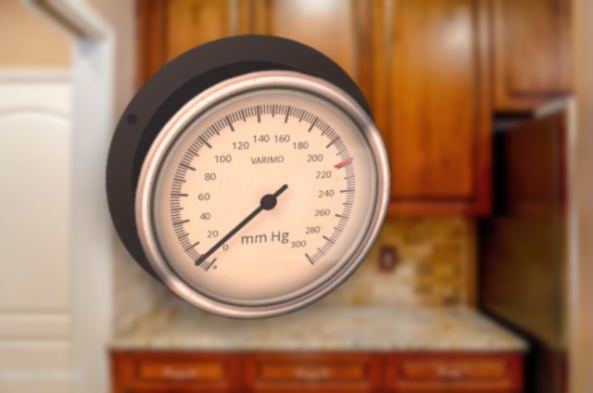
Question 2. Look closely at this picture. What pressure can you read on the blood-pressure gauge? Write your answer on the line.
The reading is 10 mmHg
